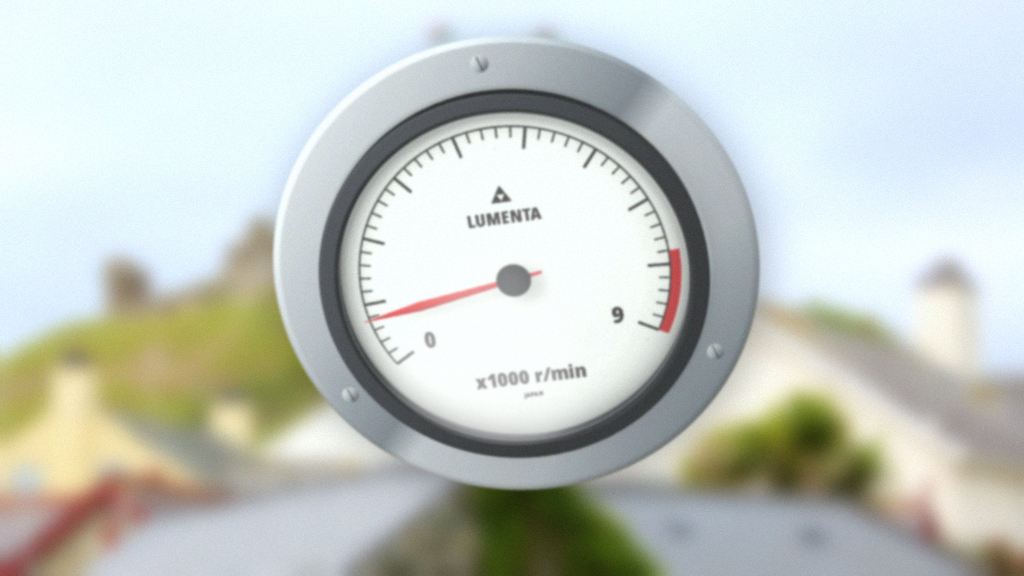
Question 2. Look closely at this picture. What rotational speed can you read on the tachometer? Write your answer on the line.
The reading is 800 rpm
